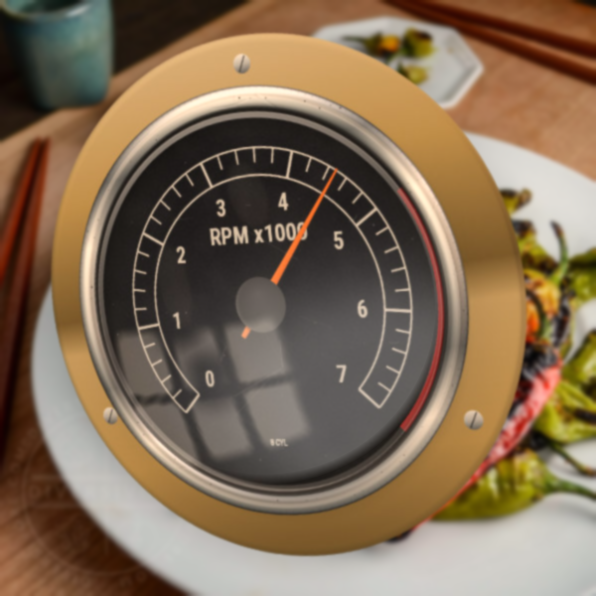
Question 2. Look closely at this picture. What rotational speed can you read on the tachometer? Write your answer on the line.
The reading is 4500 rpm
